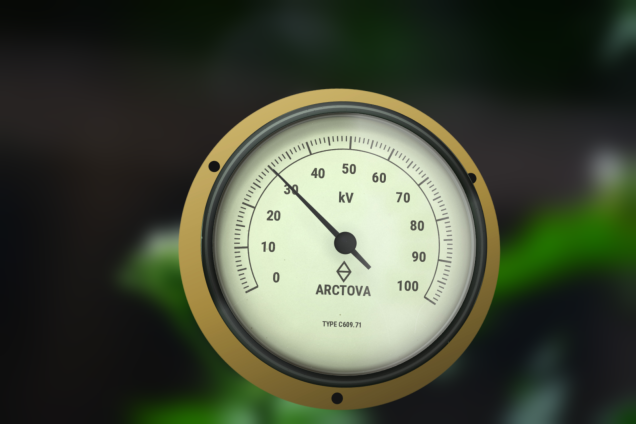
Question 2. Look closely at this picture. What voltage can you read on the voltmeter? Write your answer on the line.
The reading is 30 kV
